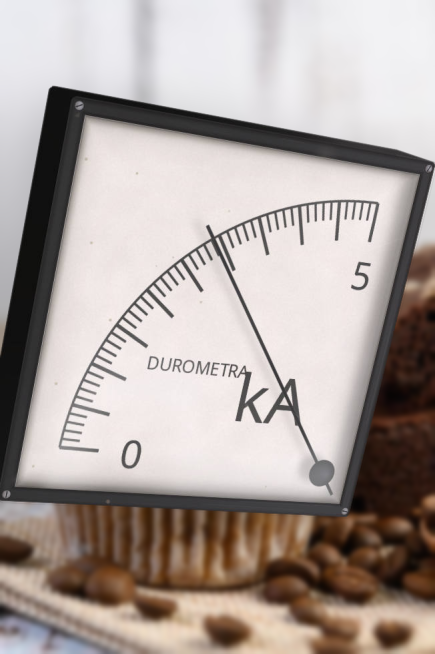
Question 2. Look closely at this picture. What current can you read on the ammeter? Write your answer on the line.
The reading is 2.9 kA
